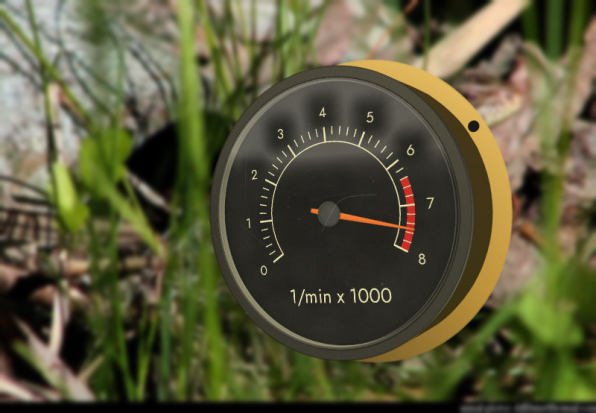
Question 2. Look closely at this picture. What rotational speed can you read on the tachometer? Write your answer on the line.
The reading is 7500 rpm
